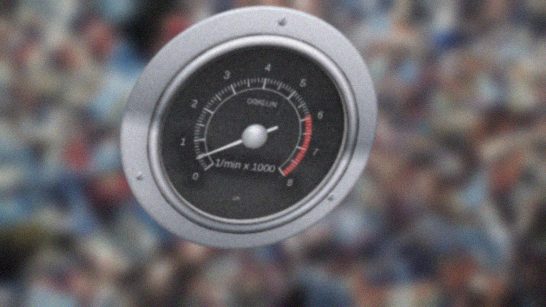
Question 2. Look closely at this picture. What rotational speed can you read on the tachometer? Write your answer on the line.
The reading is 500 rpm
